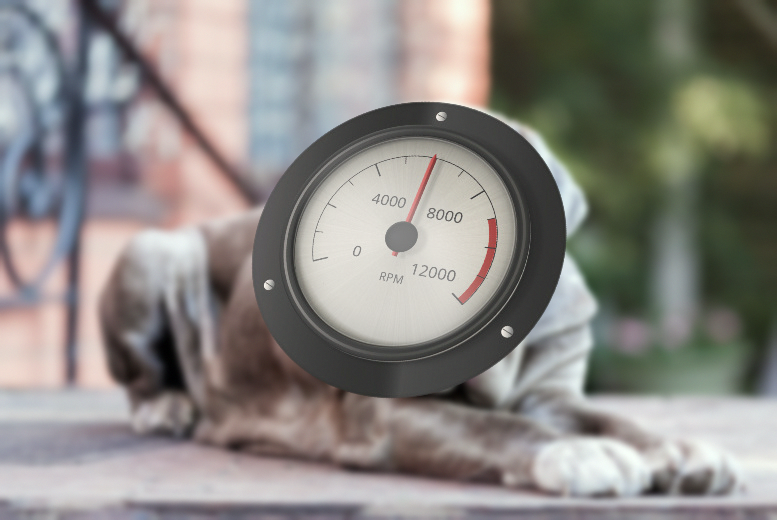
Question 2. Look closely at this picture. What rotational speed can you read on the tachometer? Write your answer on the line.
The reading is 6000 rpm
